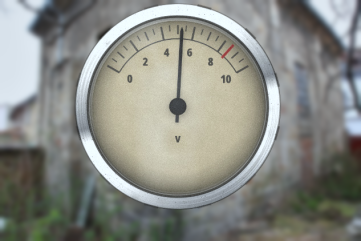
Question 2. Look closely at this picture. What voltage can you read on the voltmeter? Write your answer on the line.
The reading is 5.25 V
